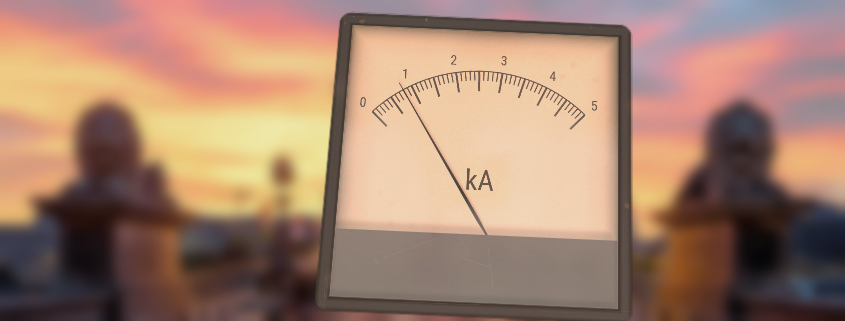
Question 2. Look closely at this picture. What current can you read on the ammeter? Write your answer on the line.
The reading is 0.8 kA
